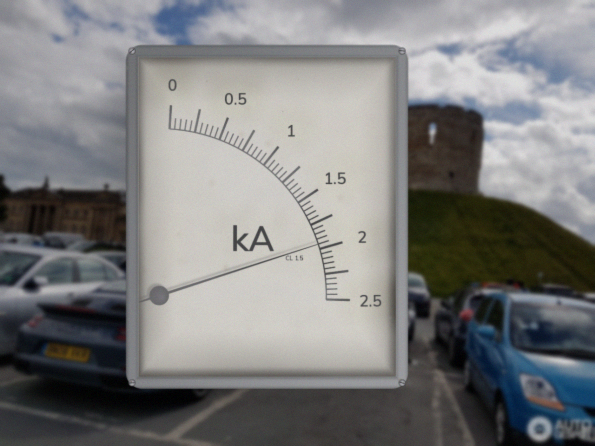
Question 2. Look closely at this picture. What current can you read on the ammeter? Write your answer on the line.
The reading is 1.95 kA
